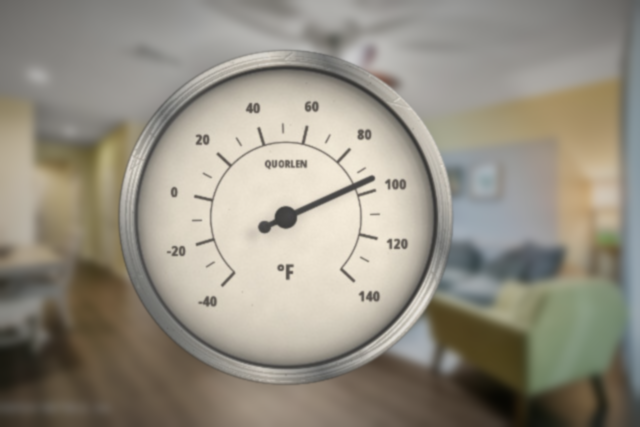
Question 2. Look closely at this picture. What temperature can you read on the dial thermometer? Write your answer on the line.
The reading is 95 °F
